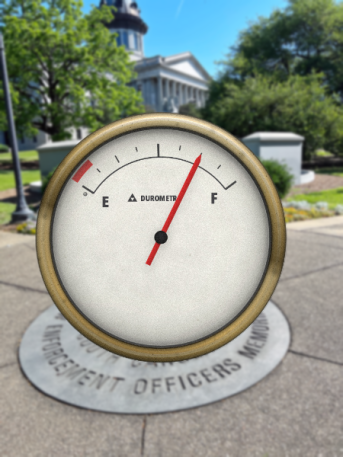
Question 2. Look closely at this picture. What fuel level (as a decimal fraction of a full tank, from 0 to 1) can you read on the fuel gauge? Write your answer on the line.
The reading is 0.75
